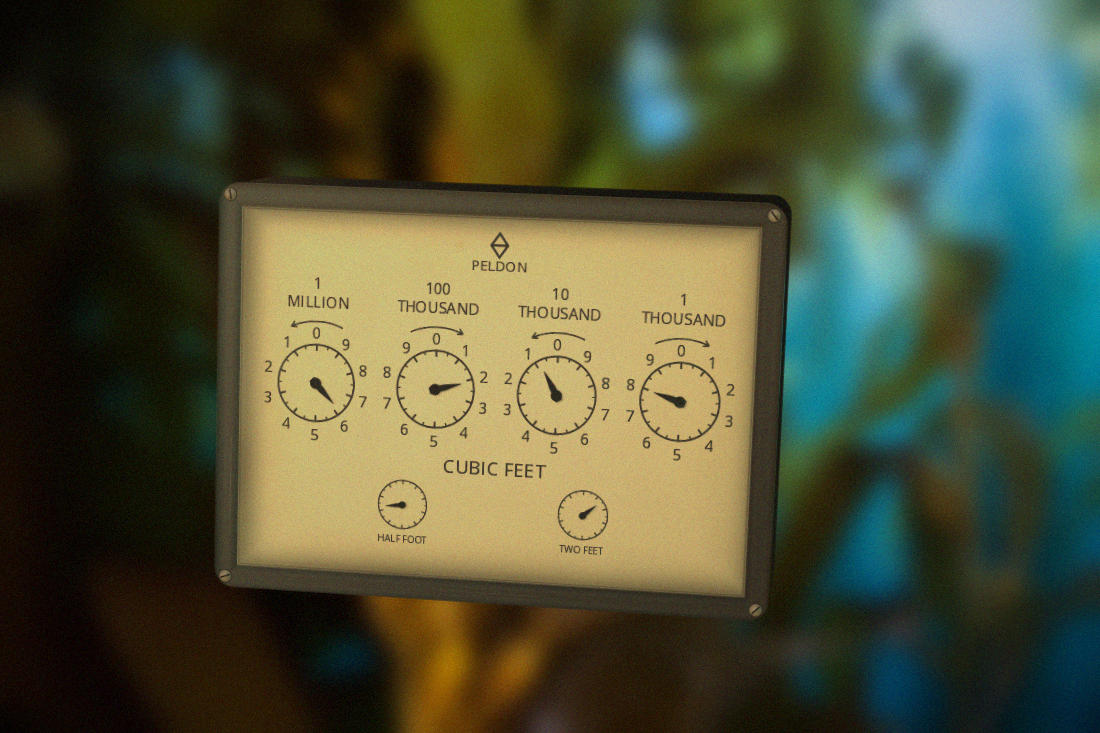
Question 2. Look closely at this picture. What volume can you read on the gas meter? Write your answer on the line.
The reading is 620800 ft³
